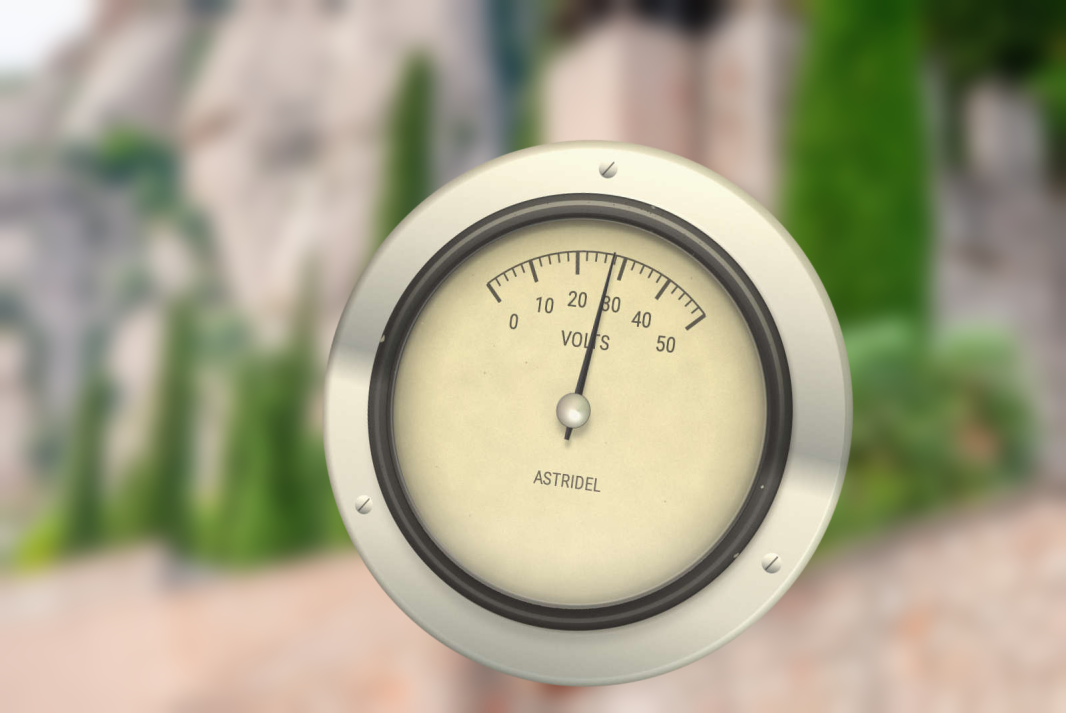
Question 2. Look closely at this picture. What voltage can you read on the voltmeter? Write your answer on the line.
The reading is 28 V
